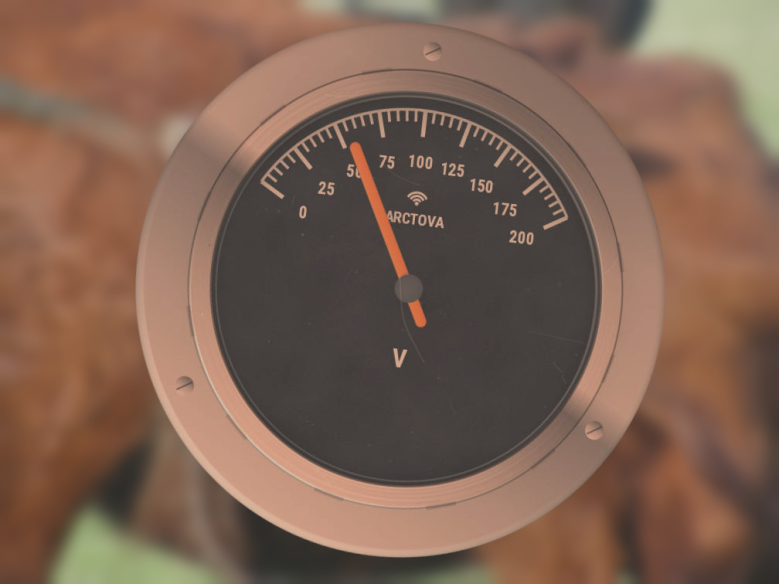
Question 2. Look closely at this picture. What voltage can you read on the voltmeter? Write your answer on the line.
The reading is 55 V
